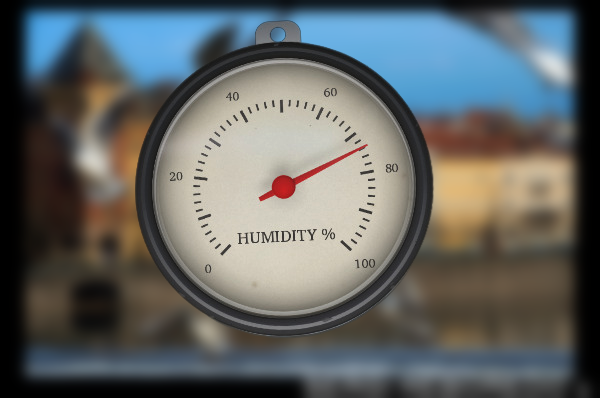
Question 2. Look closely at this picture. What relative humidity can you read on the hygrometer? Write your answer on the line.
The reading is 74 %
